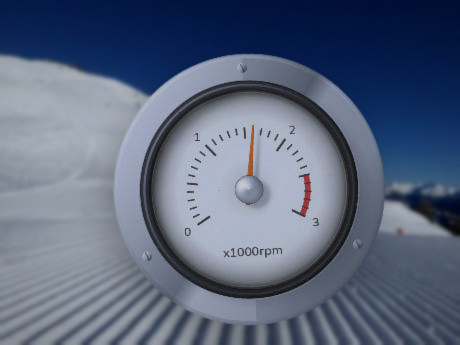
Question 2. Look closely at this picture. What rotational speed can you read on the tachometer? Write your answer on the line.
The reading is 1600 rpm
